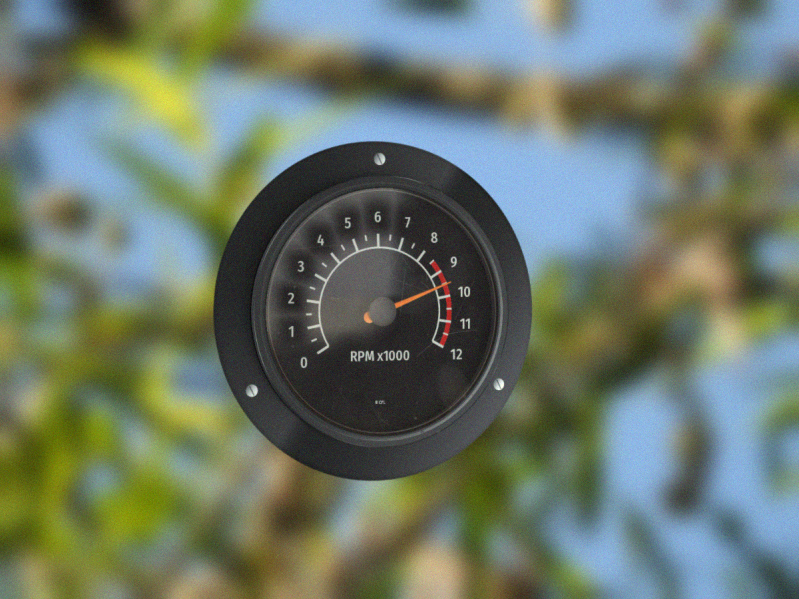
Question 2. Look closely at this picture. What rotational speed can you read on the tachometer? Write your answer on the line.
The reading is 9500 rpm
